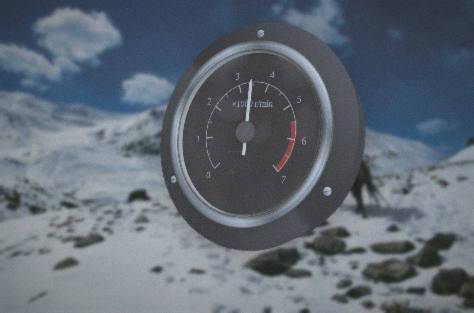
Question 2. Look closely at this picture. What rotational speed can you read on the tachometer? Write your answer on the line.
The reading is 3500 rpm
